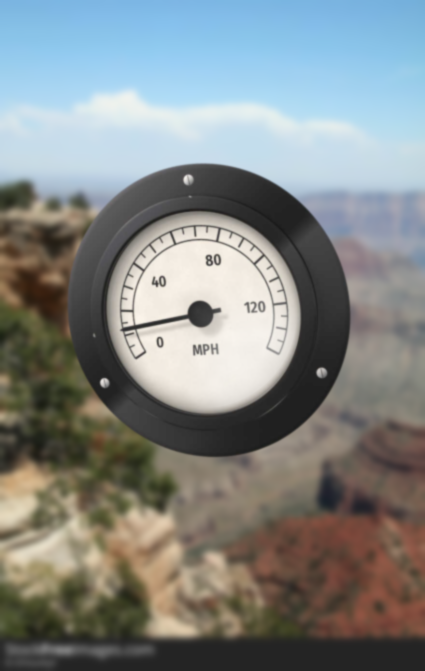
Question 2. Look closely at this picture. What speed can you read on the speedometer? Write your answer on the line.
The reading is 12.5 mph
